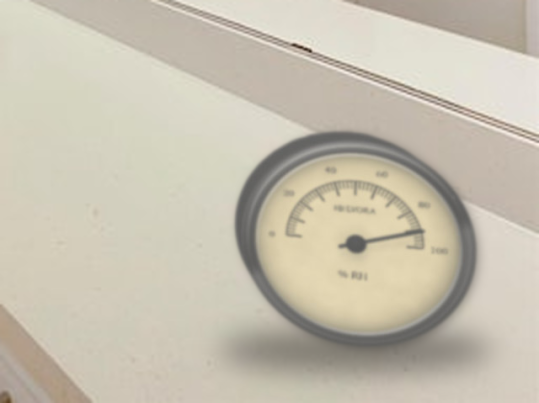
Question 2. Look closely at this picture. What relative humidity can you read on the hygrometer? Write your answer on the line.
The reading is 90 %
